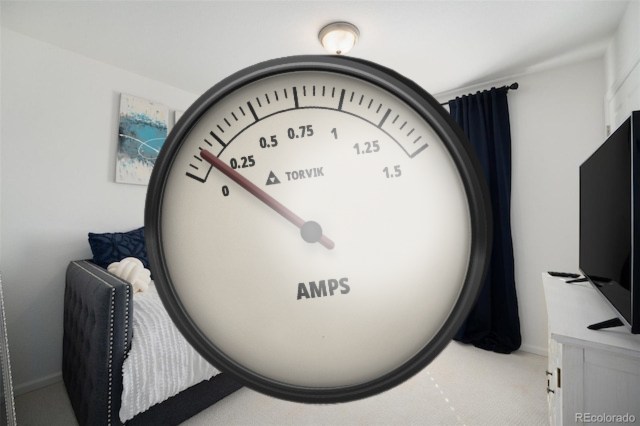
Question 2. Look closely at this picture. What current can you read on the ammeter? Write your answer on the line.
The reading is 0.15 A
